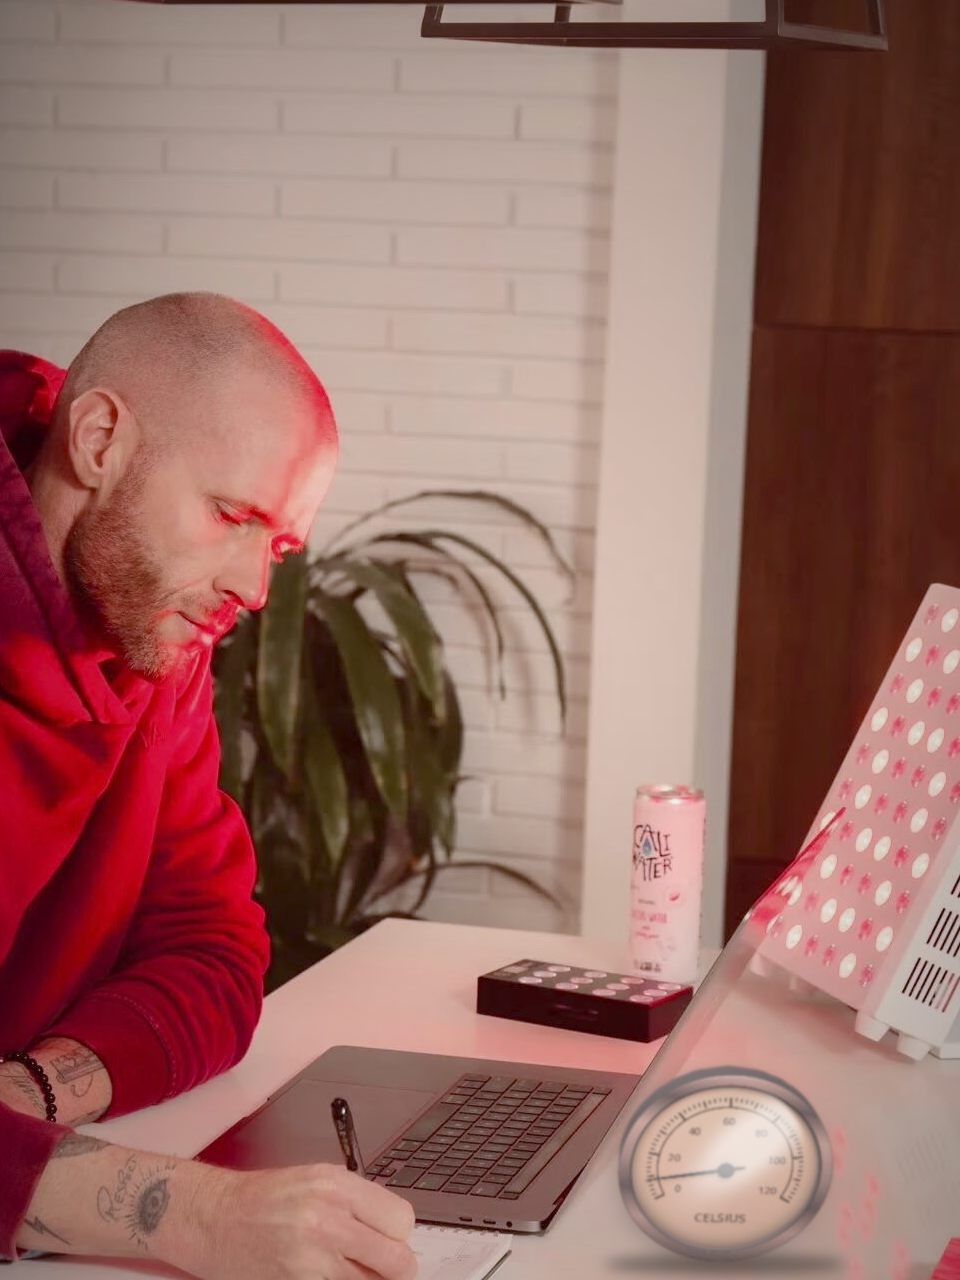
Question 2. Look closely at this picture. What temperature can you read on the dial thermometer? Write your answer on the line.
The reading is 10 °C
